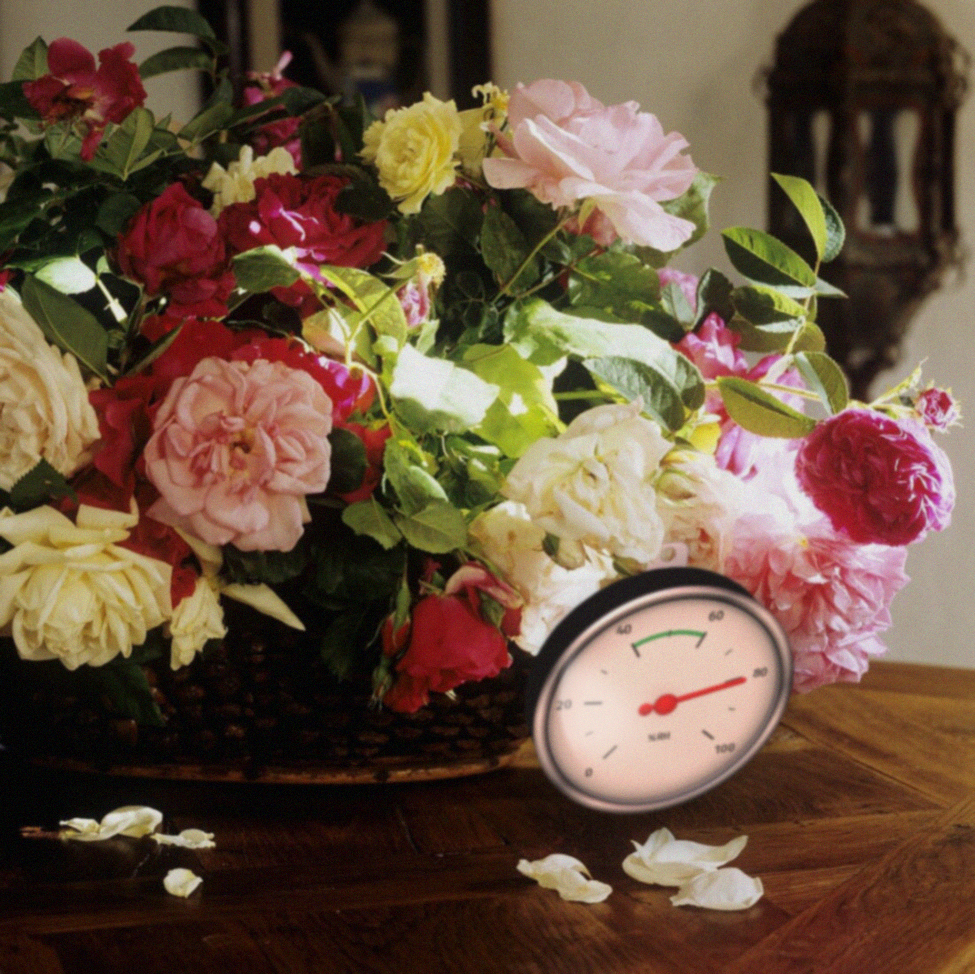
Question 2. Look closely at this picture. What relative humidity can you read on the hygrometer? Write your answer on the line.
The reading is 80 %
